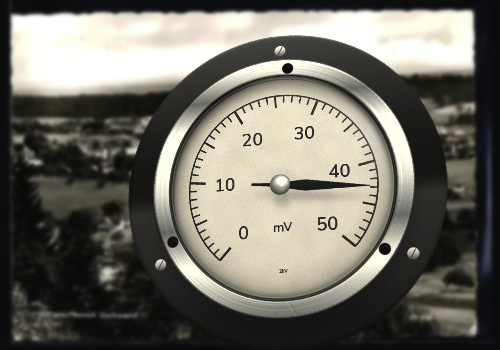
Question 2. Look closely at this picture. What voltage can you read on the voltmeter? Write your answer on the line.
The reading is 43 mV
